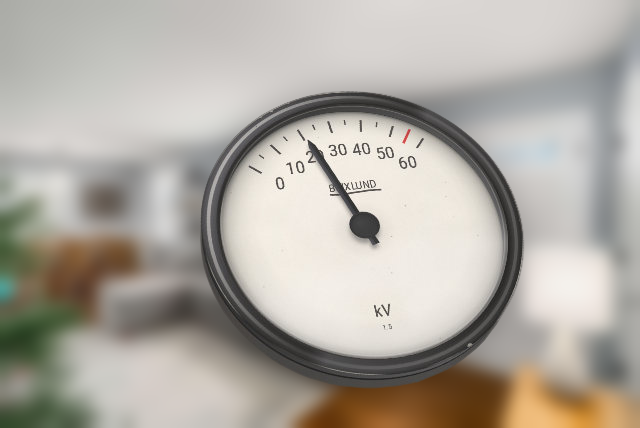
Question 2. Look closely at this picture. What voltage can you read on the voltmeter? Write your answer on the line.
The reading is 20 kV
